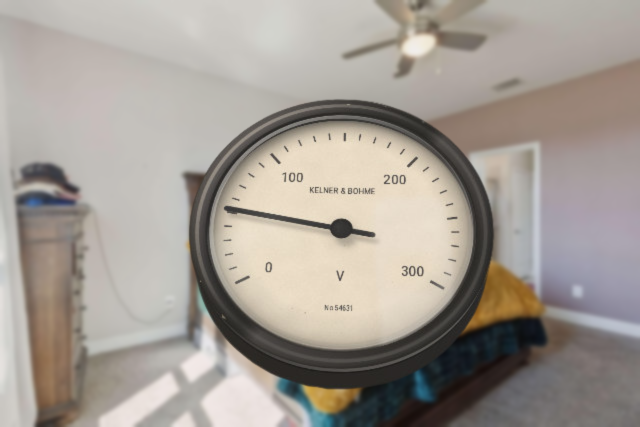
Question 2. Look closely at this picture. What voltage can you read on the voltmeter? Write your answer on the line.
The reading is 50 V
